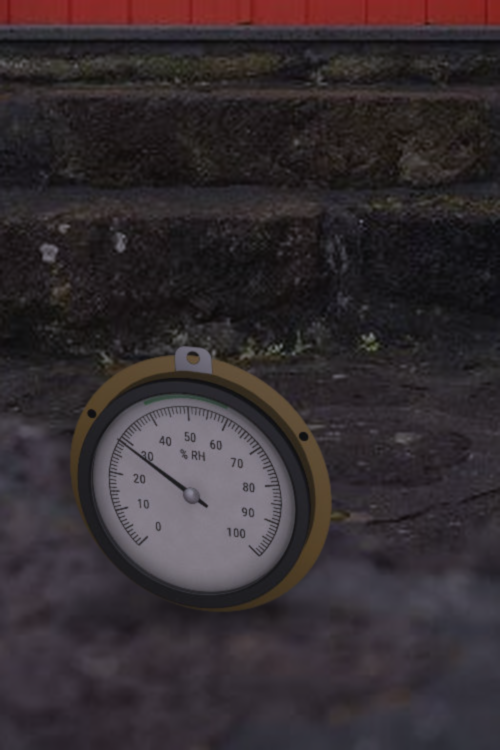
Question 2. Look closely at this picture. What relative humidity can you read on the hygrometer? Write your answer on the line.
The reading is 30 %
